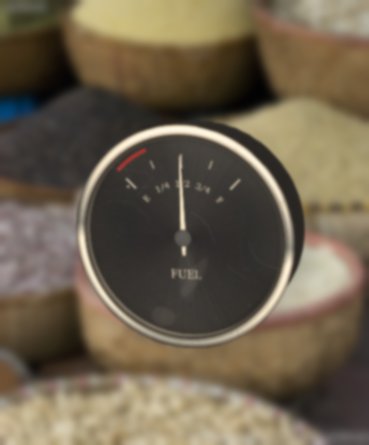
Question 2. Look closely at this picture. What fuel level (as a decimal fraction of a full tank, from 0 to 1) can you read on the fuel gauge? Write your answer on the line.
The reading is 0.5
